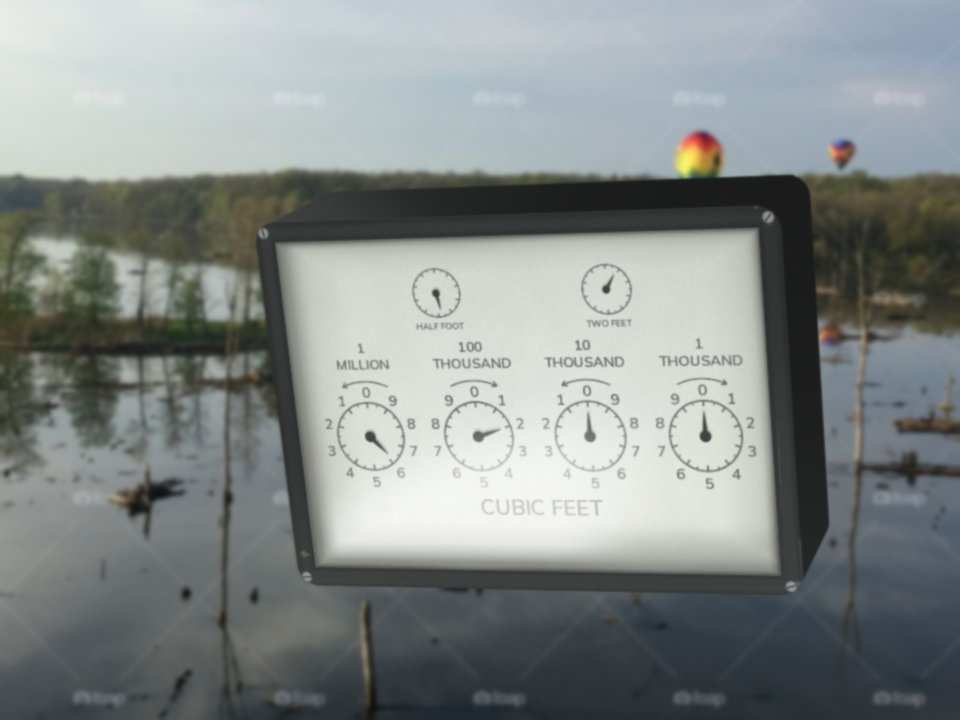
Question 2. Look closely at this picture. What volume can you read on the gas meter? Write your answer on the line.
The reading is 620000 ft³
